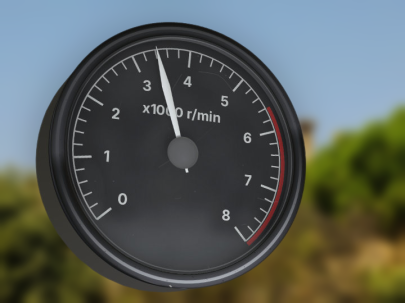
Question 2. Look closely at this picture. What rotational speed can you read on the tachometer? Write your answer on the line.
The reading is 3400 rpm
